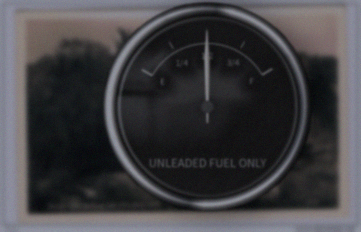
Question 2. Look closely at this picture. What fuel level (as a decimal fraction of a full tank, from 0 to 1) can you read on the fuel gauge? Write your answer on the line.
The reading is 0.5
